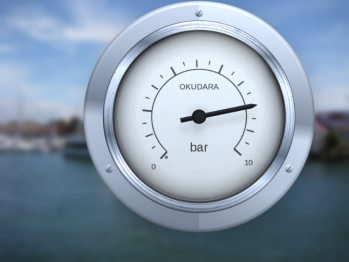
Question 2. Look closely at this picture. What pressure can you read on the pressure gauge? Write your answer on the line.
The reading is 8 bar
